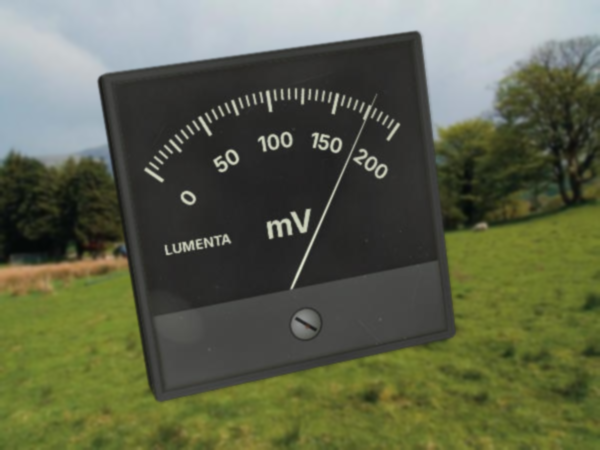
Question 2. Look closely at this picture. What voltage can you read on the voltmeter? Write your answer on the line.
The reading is 175 mV
